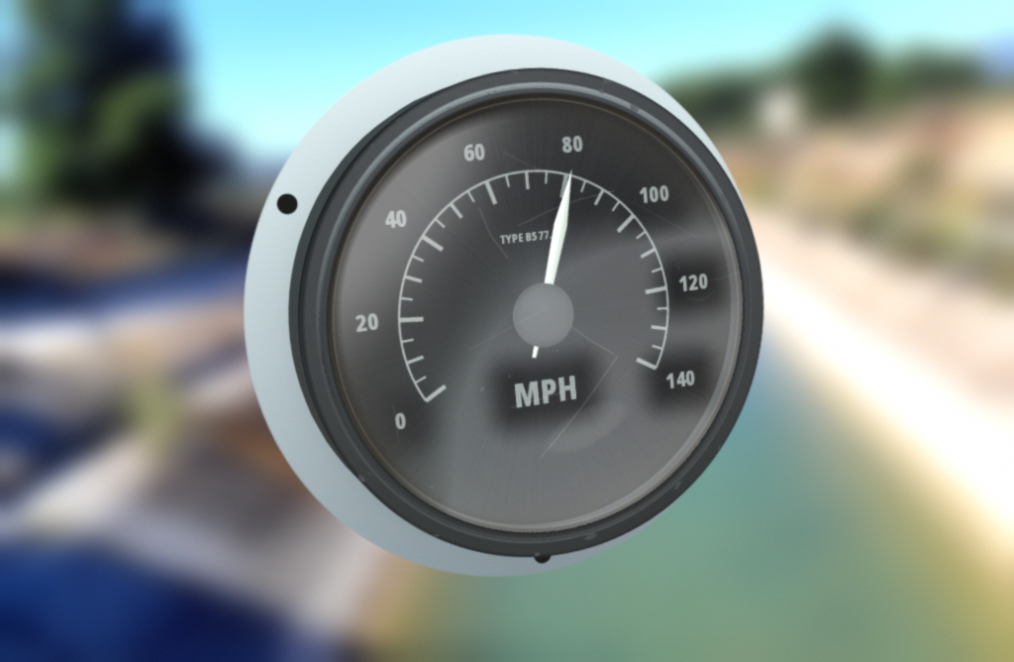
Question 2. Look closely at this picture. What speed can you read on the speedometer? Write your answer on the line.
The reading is 80 mph
